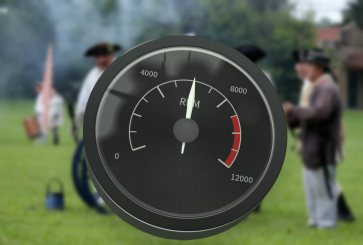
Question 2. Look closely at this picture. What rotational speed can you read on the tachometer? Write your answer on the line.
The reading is 6000 rpm
